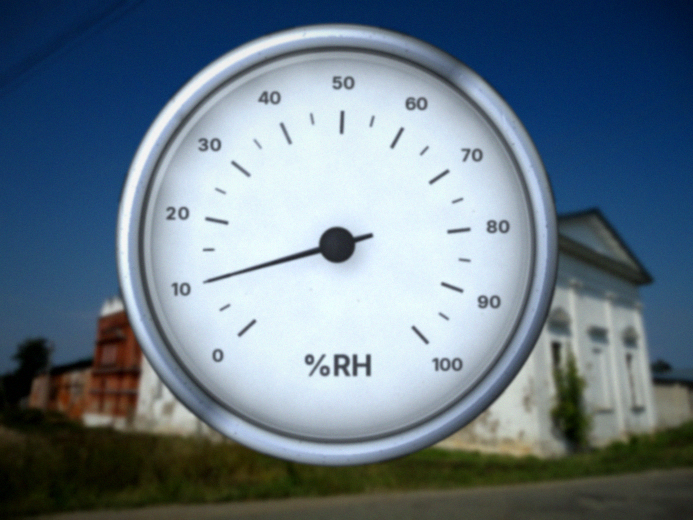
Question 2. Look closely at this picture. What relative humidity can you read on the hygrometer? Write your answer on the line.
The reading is 10 %
